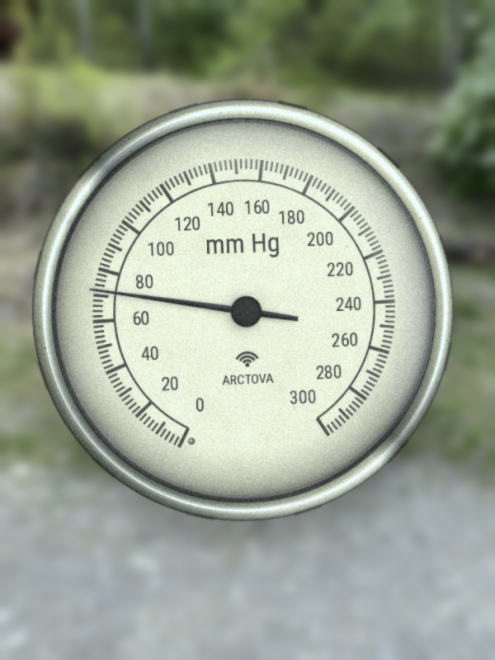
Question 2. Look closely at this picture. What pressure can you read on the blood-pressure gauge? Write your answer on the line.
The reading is 72 mmHg
